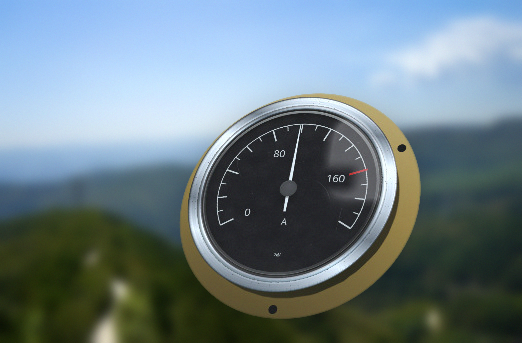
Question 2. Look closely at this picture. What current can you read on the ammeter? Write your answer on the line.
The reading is 100 A
